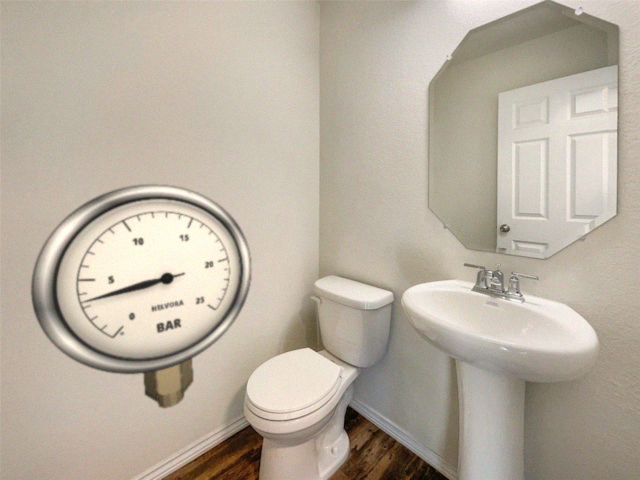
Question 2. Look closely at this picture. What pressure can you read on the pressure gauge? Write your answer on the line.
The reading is 3.5 bar
